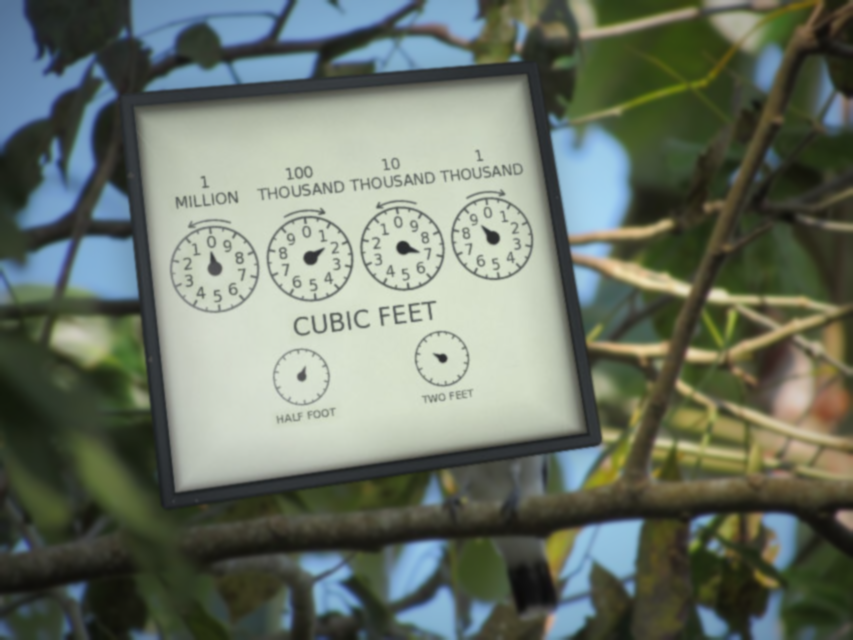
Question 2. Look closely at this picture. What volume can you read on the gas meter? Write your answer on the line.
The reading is 16900 ft³
